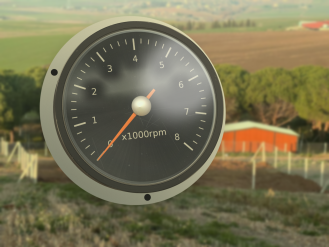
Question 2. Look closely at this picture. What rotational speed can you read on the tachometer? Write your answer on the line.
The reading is 0 rpm
